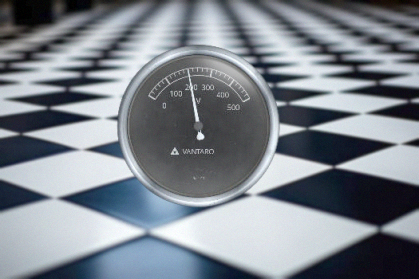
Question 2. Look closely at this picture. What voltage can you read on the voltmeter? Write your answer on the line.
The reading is 200 V
